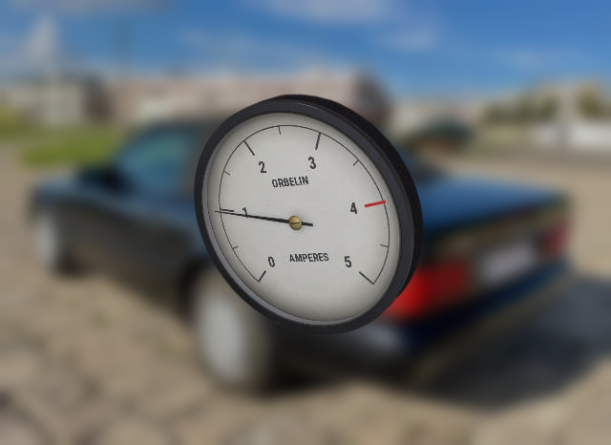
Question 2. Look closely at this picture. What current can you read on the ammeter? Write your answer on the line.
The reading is 1 A
